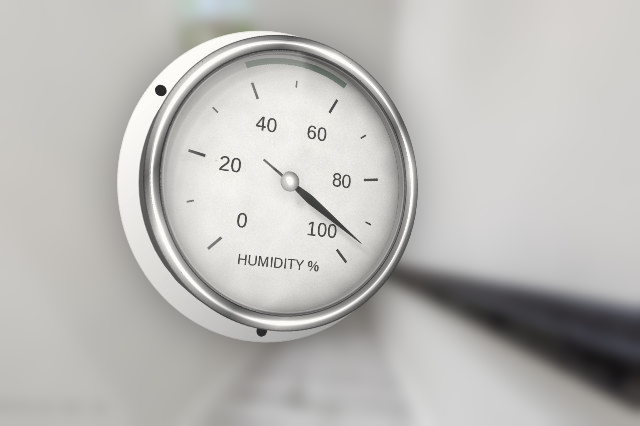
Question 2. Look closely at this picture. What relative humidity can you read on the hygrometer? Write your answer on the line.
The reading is 95 %
